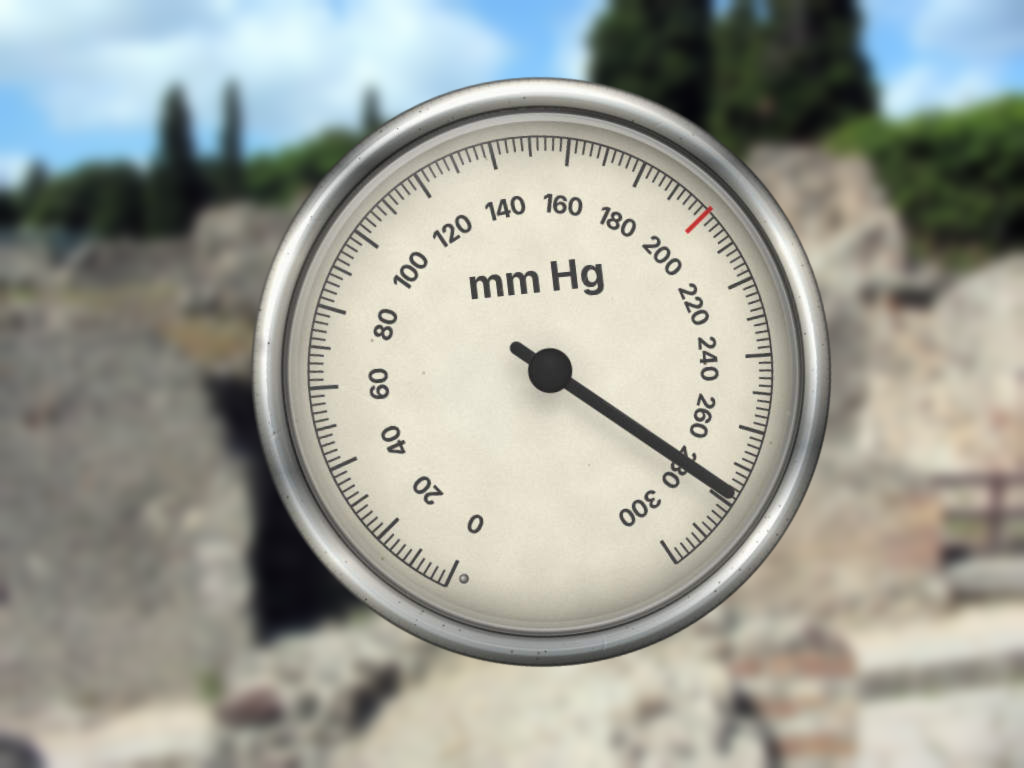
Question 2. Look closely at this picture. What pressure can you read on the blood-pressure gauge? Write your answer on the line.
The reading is 278 mmHg
